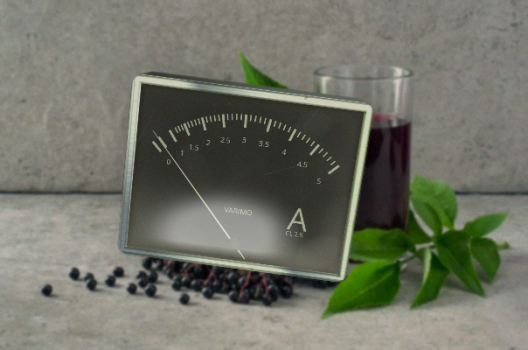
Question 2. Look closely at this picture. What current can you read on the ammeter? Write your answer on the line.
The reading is 0.5 A
